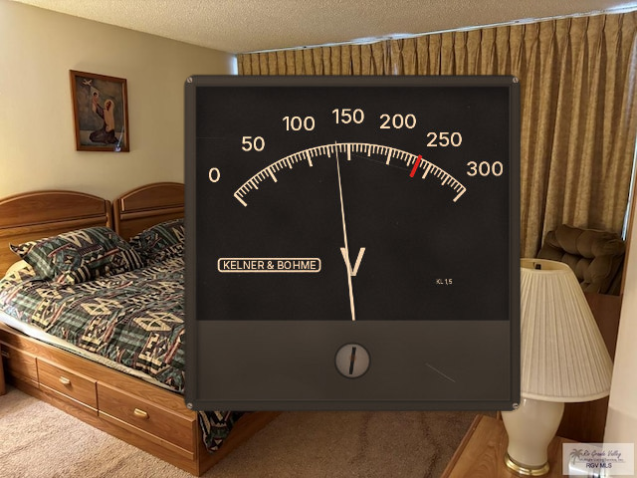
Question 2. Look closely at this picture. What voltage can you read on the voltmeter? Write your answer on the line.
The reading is 135 V
